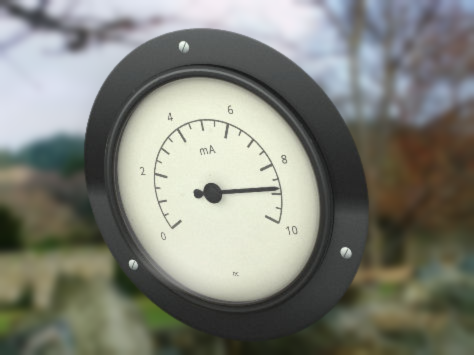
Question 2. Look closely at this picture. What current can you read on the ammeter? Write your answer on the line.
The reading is 8.75 mA
